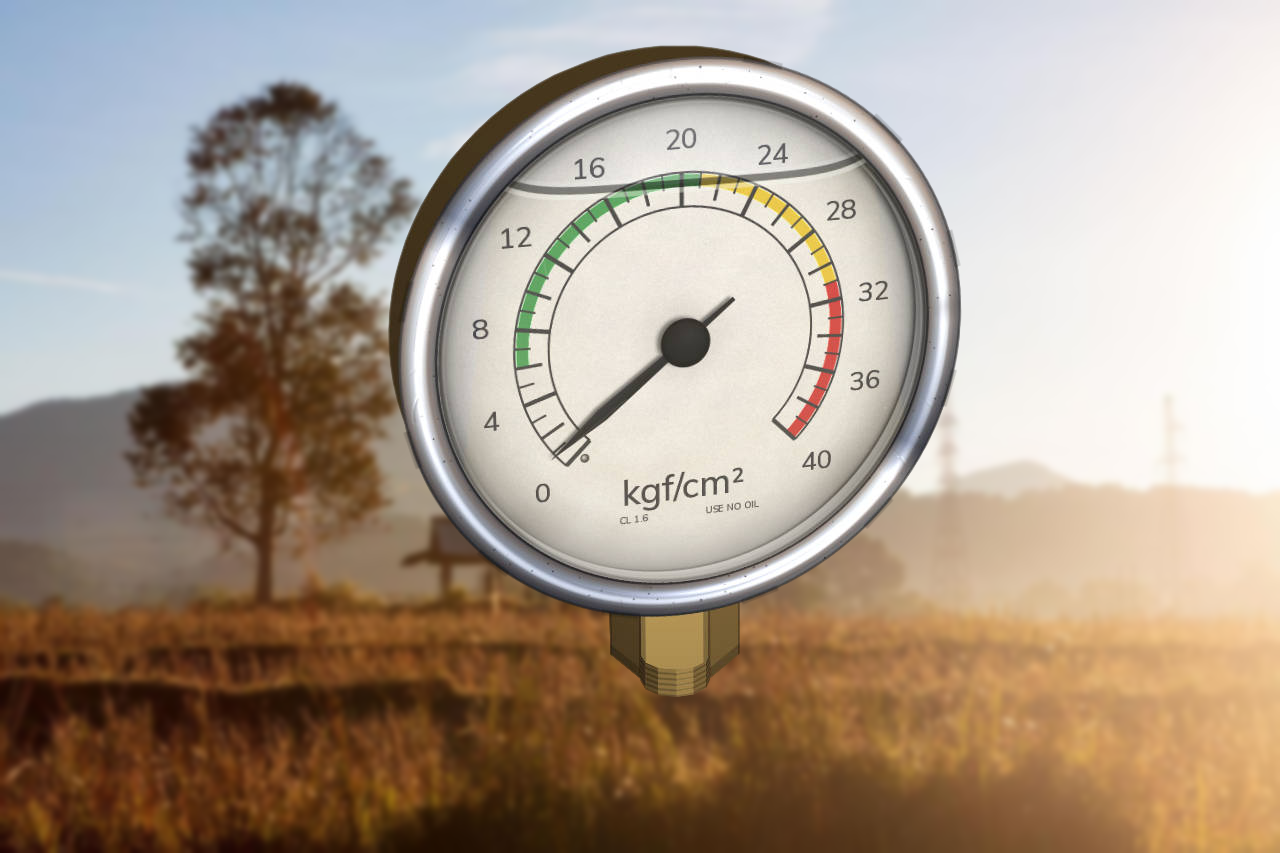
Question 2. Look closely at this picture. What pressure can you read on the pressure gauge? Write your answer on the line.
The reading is 1 kg/cm²
